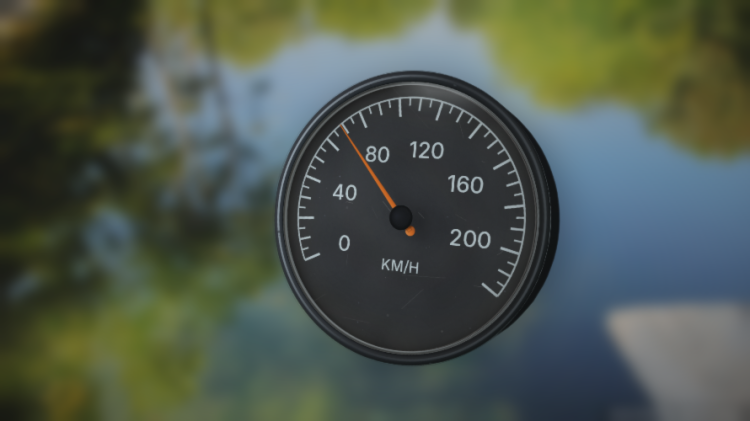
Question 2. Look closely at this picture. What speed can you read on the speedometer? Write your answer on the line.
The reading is 70 km/h
